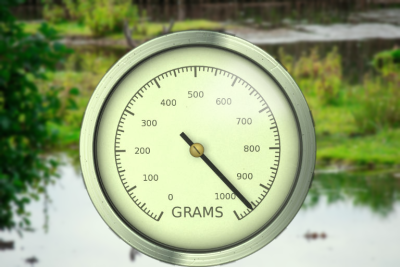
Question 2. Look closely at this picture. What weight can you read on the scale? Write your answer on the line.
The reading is 960 g
